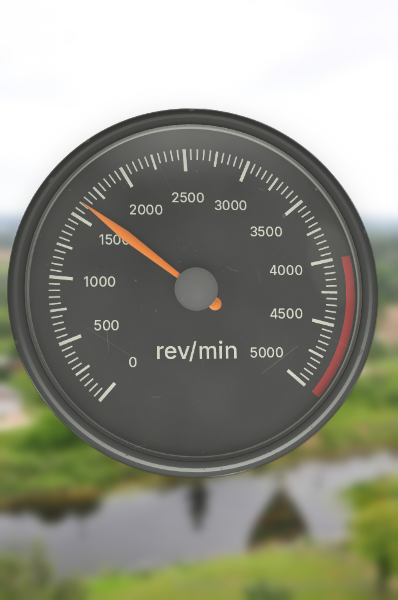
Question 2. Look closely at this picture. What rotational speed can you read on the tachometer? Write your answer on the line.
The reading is 1600 rpm
